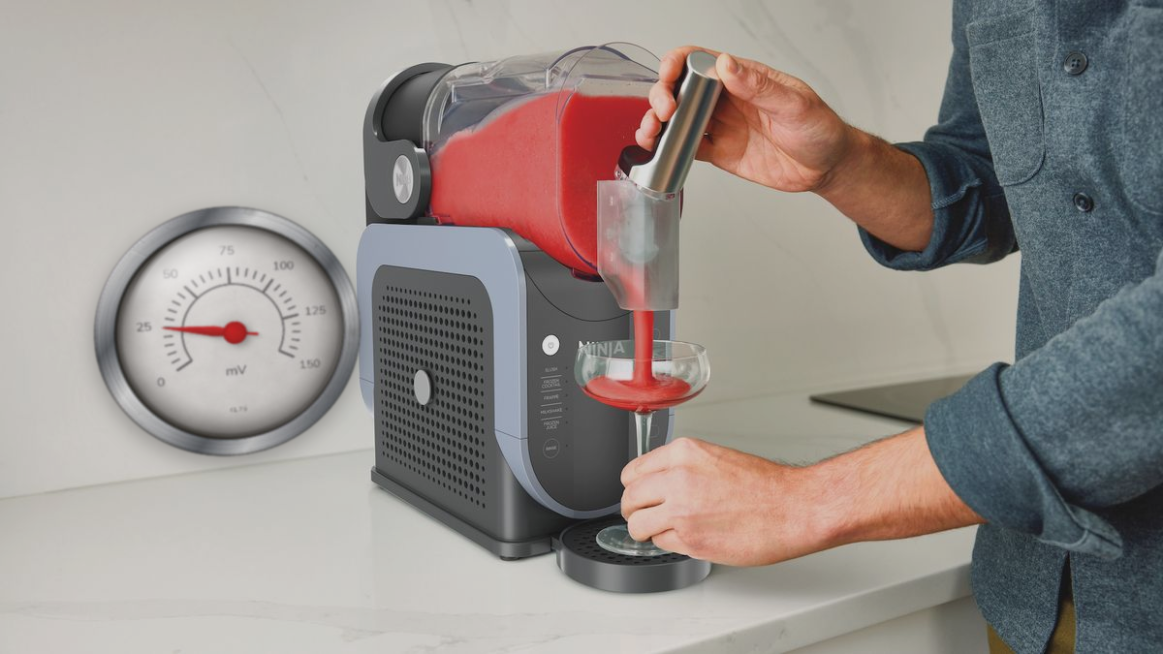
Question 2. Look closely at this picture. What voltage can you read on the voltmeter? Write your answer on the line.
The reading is 25 mV
